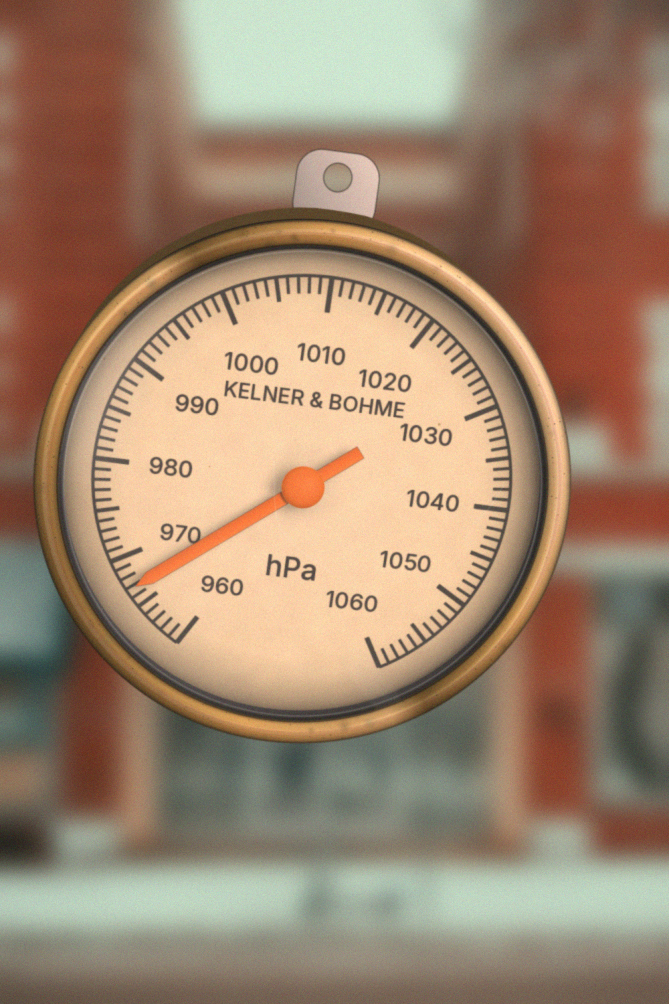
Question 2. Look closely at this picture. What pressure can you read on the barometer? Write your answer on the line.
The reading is 967 hPa
